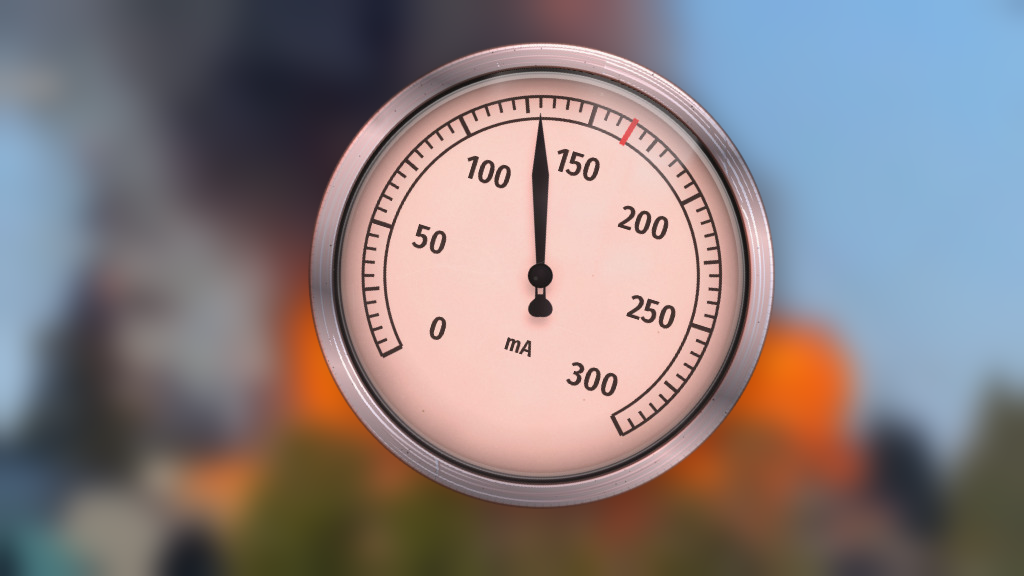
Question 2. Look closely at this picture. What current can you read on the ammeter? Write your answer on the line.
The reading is 130 mA
